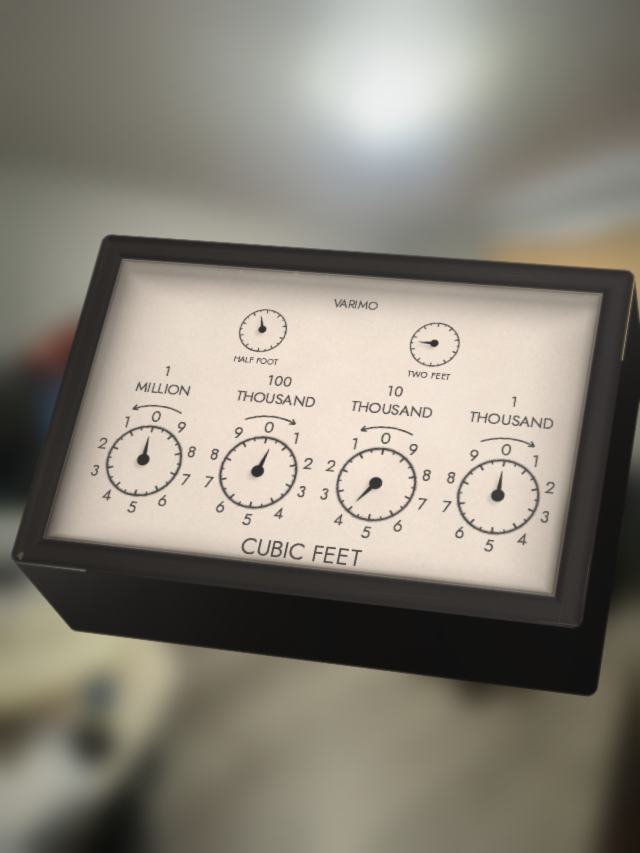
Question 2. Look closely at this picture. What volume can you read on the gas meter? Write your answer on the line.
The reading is 4000 ft³
